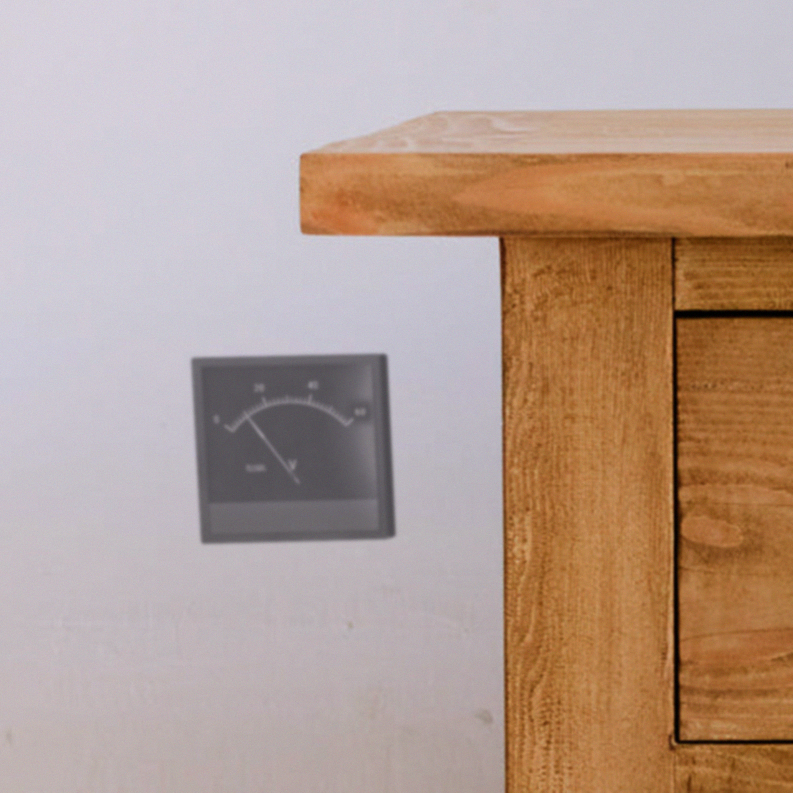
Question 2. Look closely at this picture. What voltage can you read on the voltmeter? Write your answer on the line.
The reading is 10 V
